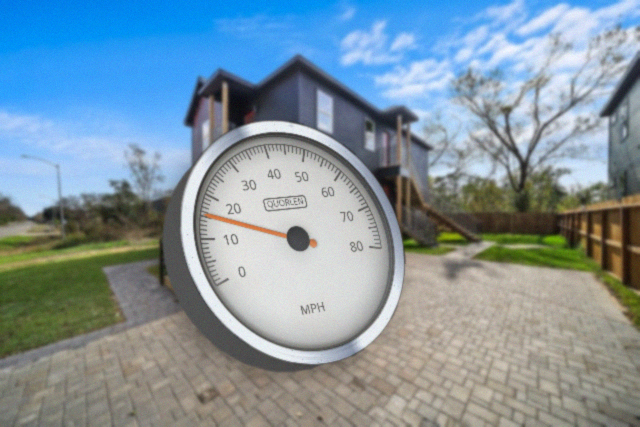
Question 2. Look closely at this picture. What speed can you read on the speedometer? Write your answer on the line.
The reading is 15 mph
